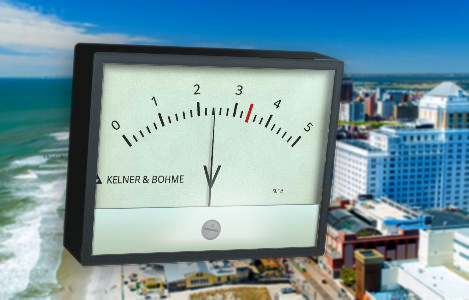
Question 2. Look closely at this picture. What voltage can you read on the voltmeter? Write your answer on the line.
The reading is 2.4 V
